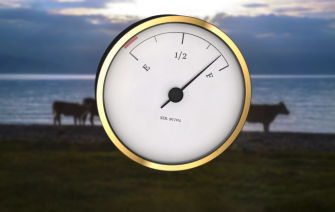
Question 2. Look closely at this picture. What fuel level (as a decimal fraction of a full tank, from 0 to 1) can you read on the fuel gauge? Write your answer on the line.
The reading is 0.875
